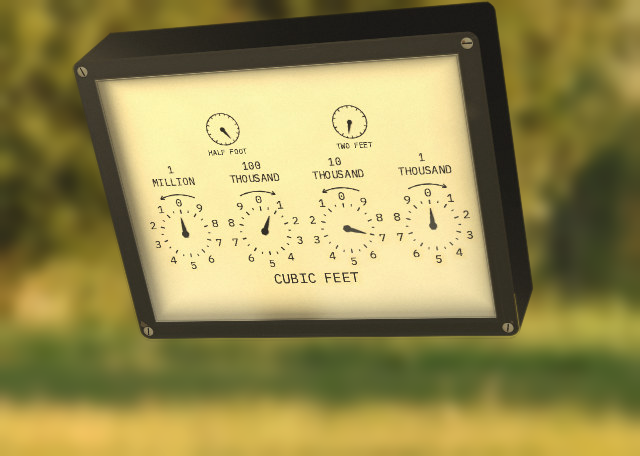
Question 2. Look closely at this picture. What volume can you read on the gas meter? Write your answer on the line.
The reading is 7000 ft³
